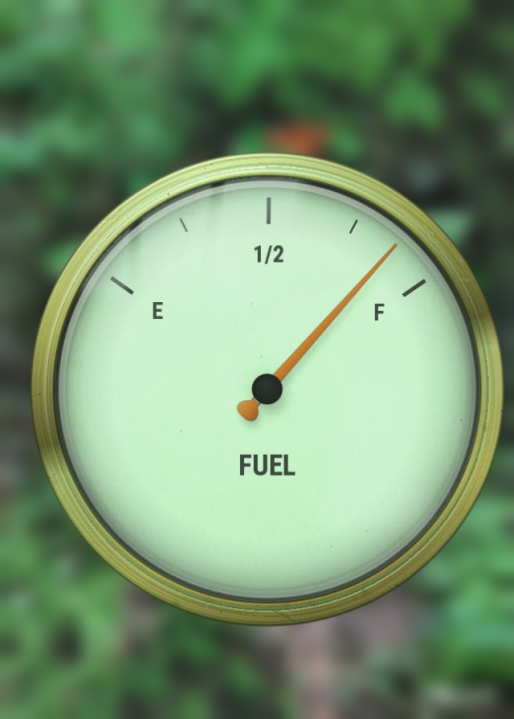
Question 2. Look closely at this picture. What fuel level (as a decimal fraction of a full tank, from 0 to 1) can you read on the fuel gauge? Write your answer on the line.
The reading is 0.875
